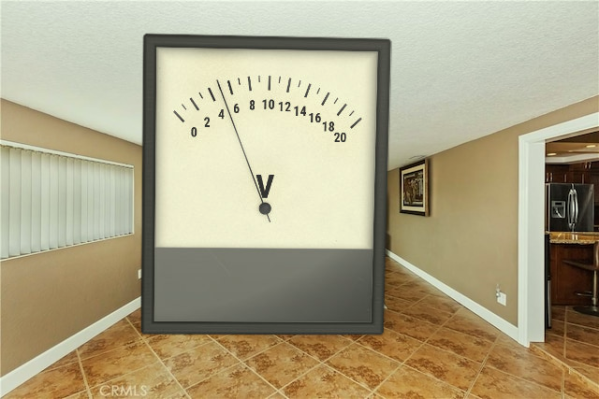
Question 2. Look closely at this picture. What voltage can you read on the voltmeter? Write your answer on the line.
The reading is 5 V
